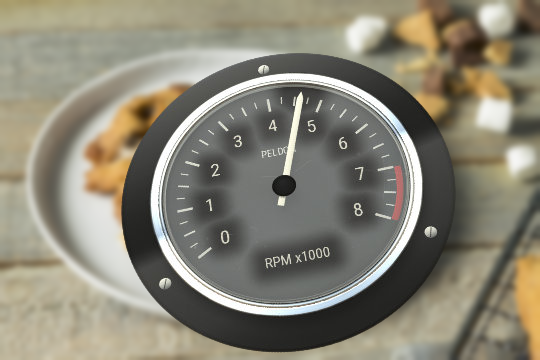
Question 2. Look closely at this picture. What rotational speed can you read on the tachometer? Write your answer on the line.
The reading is 4625 rpm
